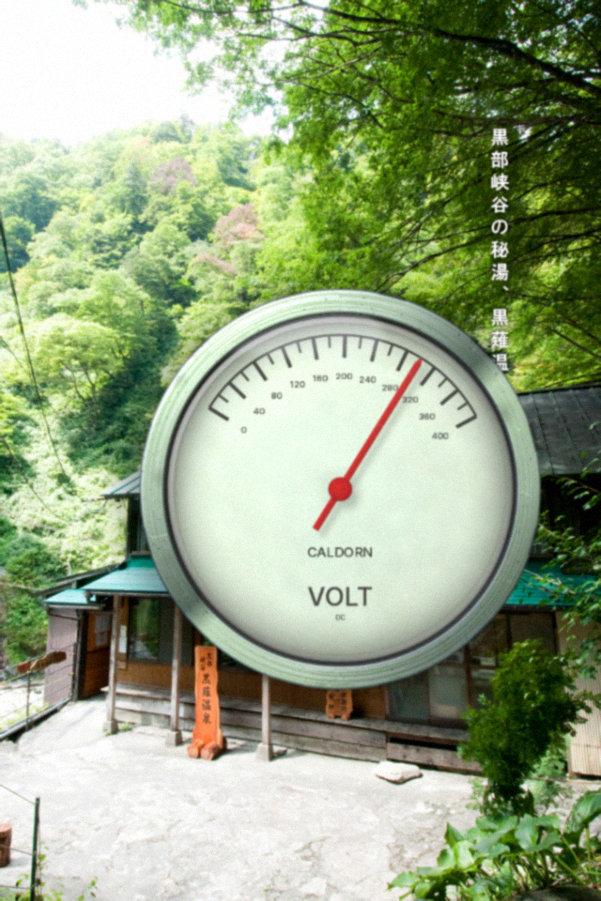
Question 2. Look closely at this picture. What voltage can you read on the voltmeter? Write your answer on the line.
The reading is 300 V
